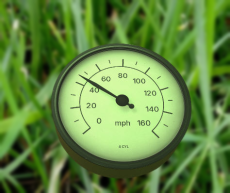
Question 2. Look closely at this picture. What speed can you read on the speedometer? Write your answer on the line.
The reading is 45 mph
